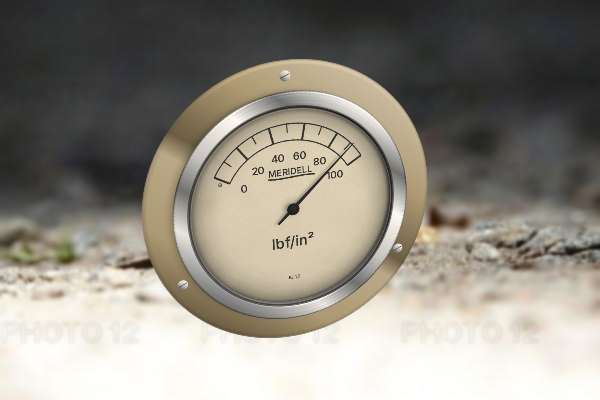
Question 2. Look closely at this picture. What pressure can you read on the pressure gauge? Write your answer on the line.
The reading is 90 psi
